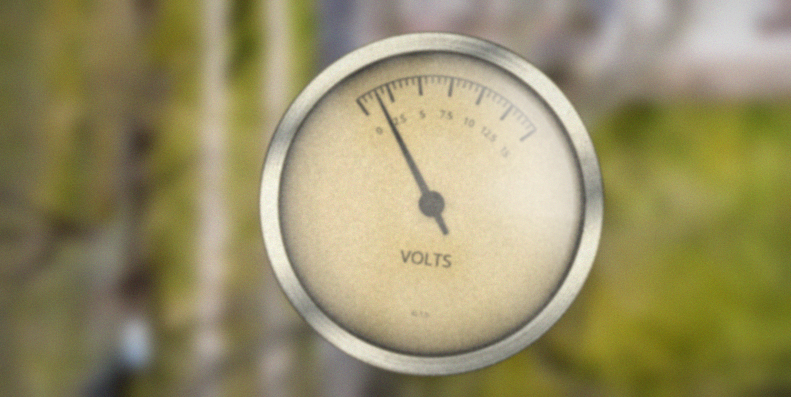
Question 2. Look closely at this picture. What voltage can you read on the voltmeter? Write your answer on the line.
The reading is 1.5 V
